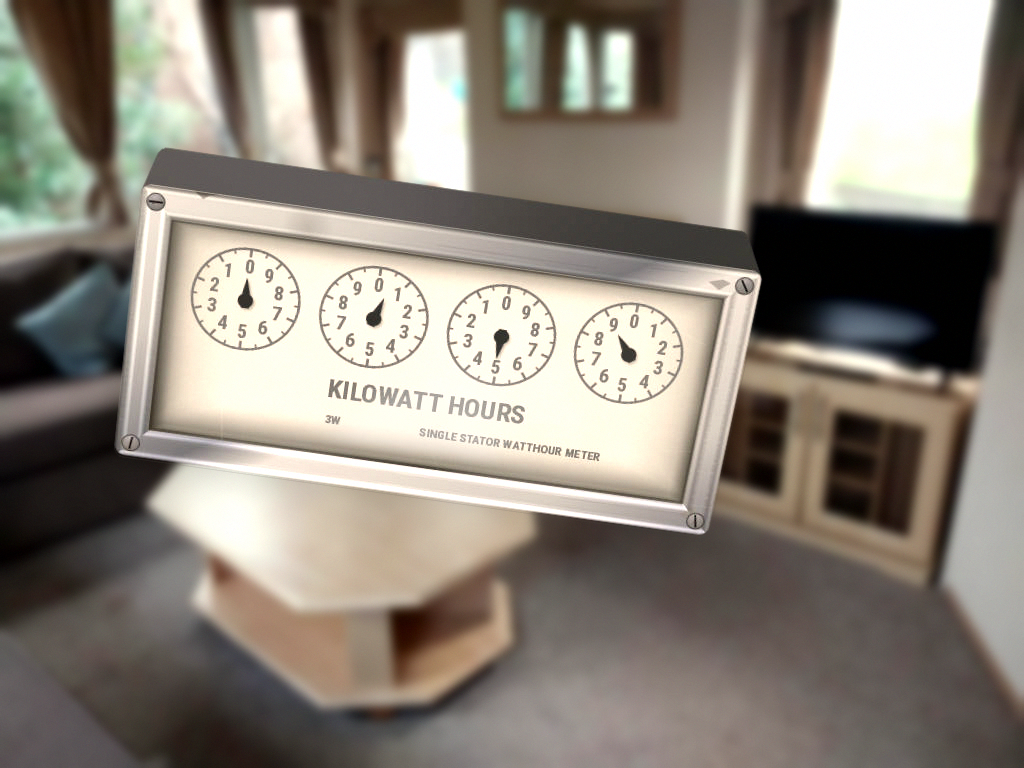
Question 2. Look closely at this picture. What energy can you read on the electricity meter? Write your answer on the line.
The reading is 49 kWh
